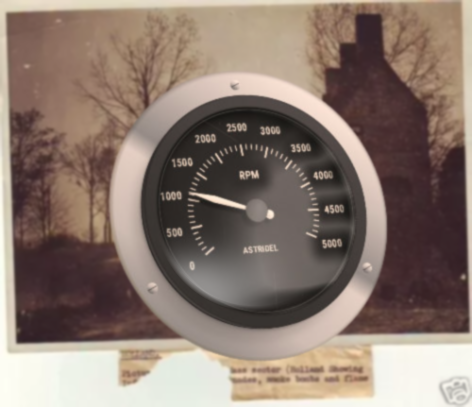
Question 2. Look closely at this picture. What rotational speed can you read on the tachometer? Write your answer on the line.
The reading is 1100 rpm
